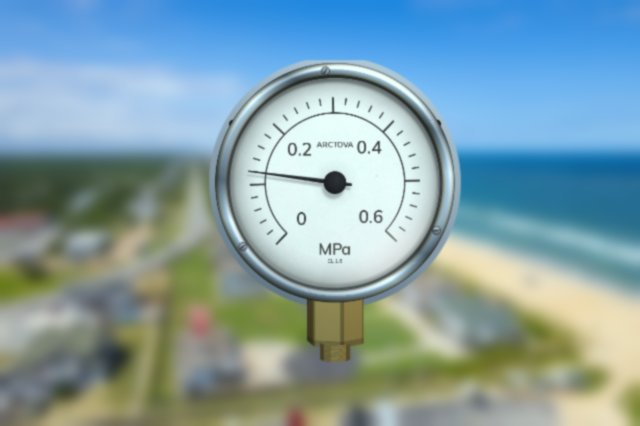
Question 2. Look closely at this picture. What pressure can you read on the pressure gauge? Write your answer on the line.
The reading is 0.12 MPa
